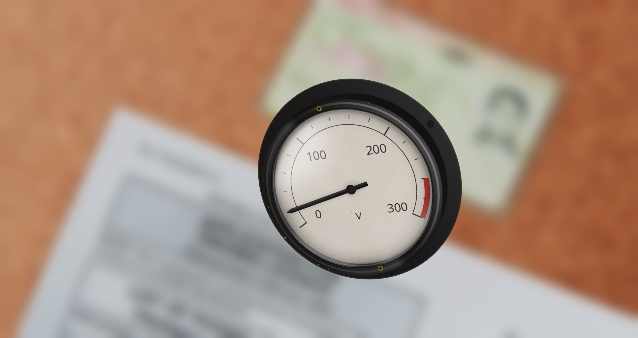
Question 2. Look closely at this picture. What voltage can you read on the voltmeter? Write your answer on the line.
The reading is 20 V
